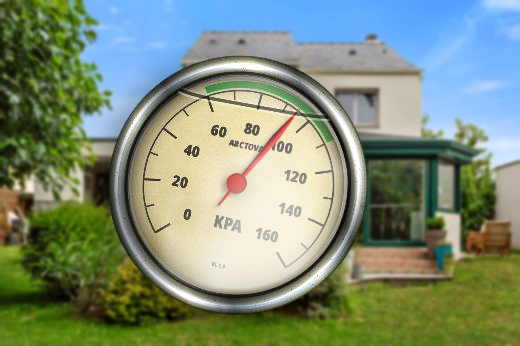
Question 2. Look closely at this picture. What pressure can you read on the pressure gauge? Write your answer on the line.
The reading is 95 kPa
